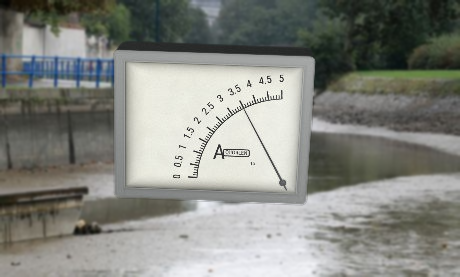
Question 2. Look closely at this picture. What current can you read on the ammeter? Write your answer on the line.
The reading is 3.5 A
